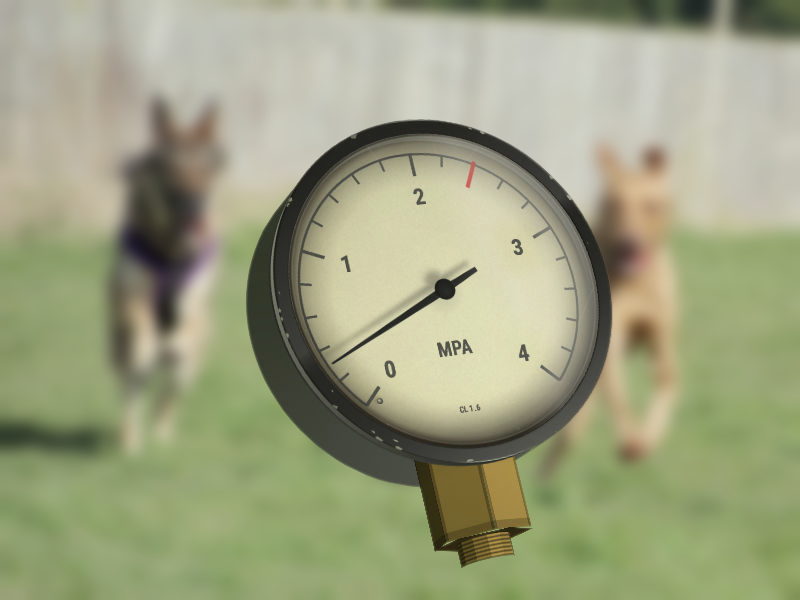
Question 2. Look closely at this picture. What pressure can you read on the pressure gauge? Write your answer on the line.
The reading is 0.3 MPa
